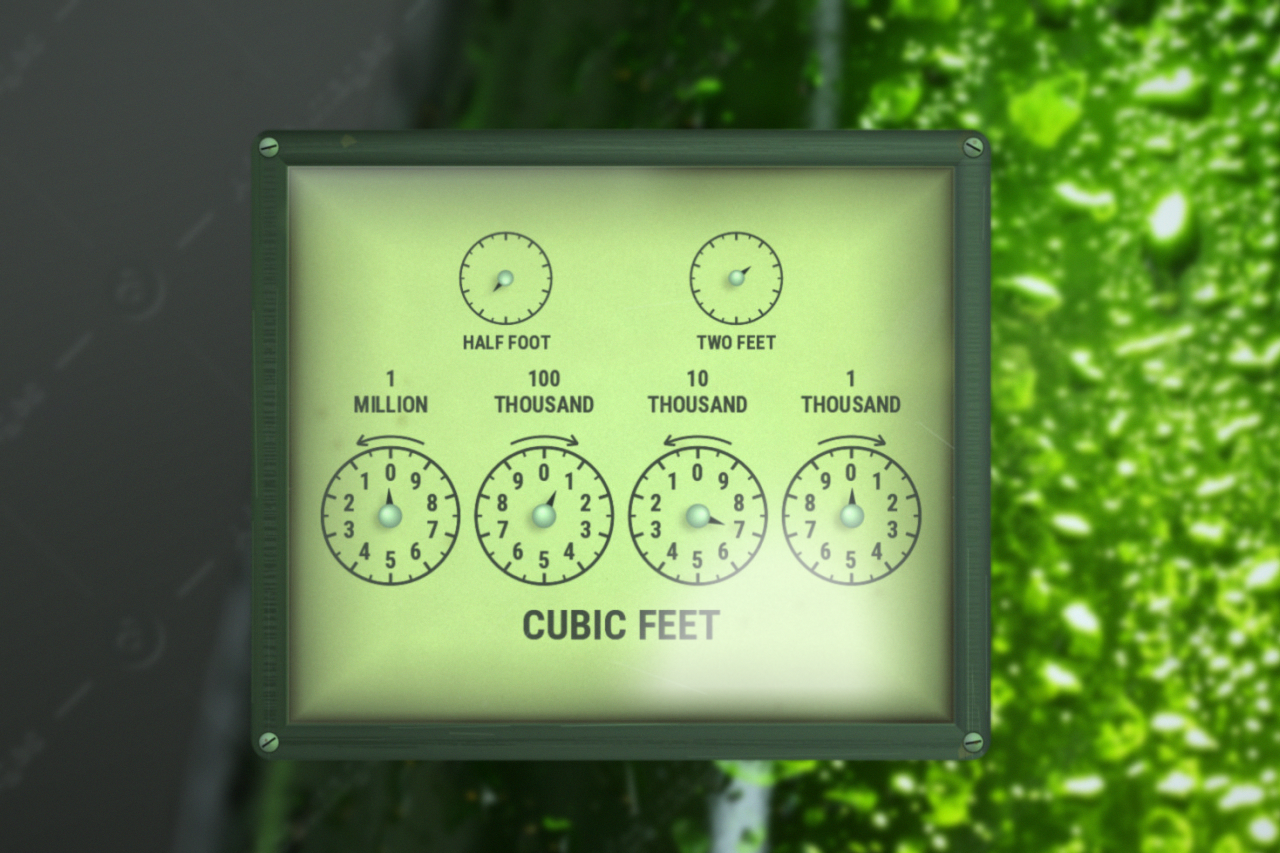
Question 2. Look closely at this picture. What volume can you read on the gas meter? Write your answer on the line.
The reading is 7000 ft³
